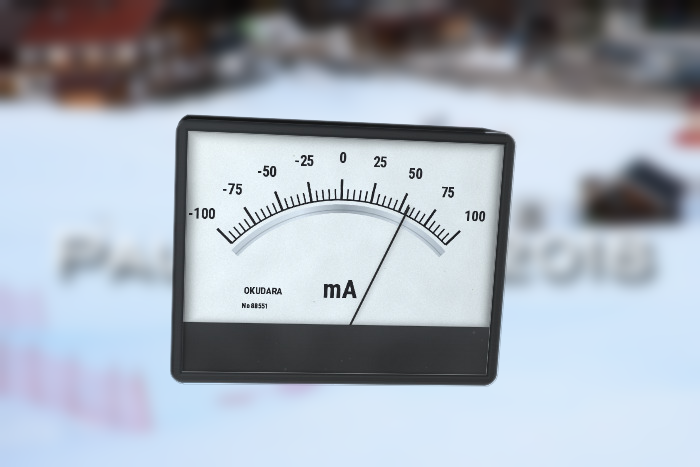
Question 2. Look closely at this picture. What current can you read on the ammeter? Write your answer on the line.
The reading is 55 mA
